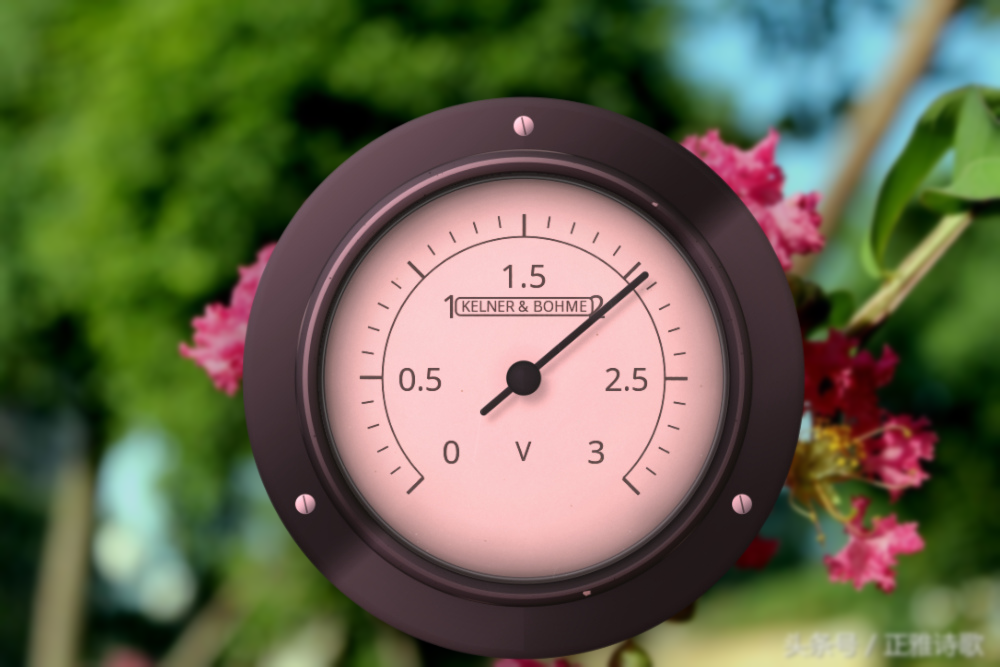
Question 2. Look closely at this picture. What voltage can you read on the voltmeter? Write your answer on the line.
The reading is 2.05 V
